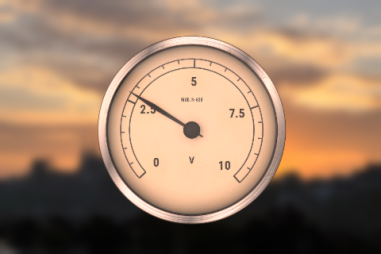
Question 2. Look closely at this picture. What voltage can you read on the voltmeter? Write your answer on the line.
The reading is 2.75 V
